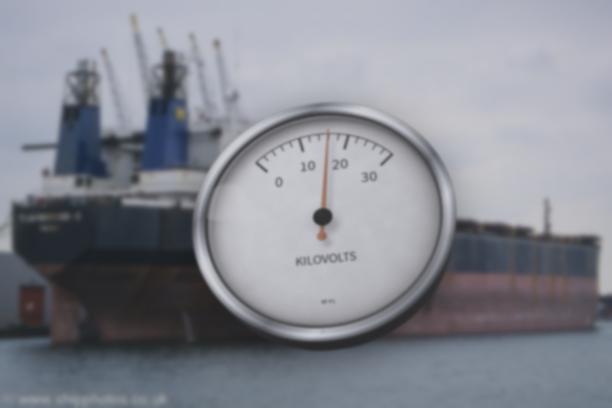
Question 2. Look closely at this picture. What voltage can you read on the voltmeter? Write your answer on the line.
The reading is 16 kV
